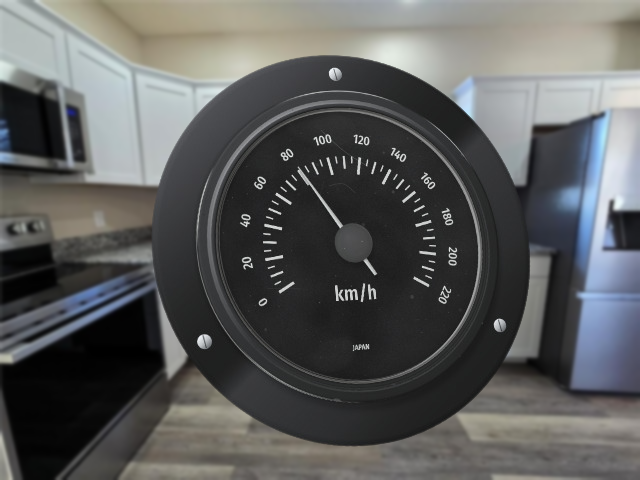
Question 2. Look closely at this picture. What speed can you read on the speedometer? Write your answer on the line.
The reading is 80 km/h
